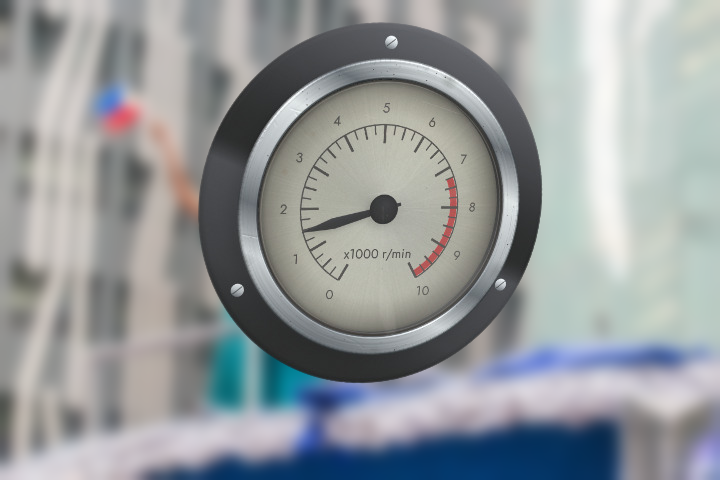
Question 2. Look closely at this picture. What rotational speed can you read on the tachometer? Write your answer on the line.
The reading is 1500 rpm
